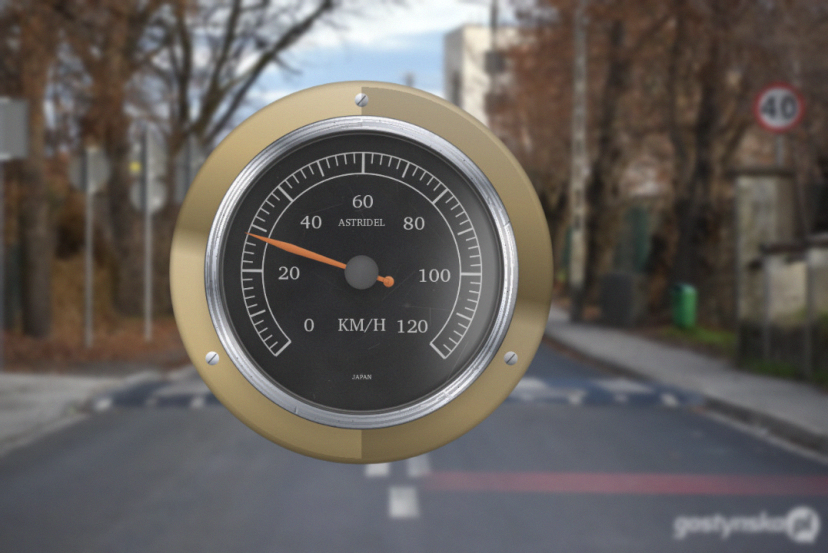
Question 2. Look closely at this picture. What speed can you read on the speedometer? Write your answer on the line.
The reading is 28 km/h
